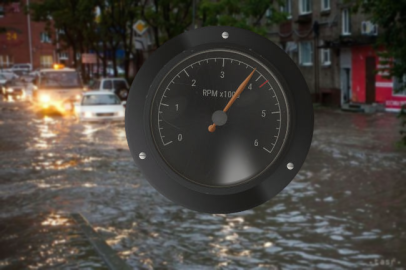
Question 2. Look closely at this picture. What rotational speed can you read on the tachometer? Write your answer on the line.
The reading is 3800 rpm
